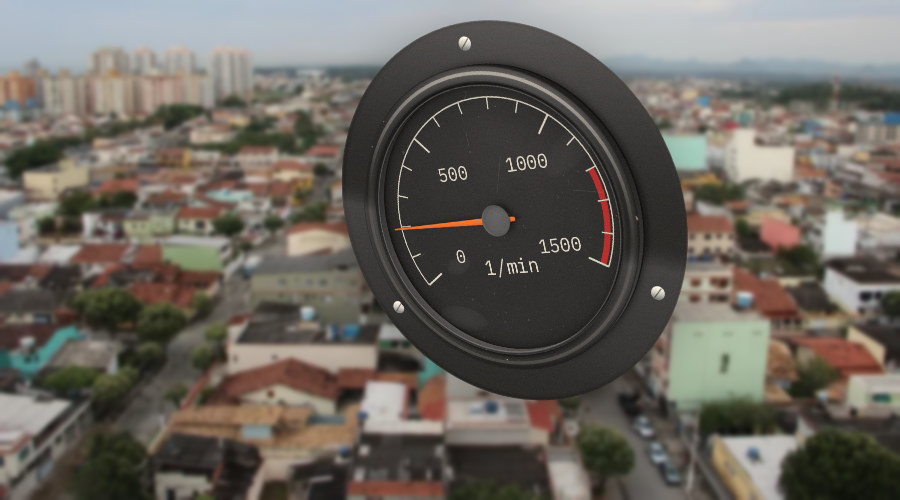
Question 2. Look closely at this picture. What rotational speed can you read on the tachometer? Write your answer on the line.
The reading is 200 rpm
